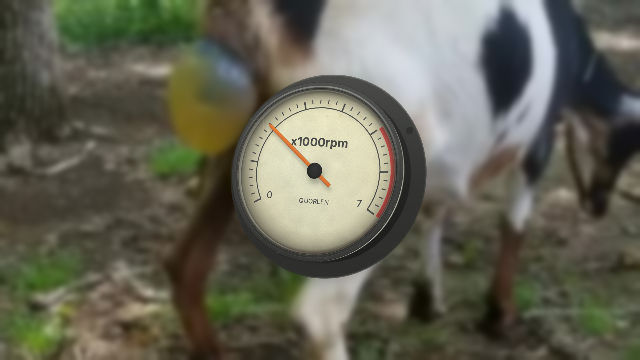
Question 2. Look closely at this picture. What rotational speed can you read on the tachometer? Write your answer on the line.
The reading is 2000 rpm
